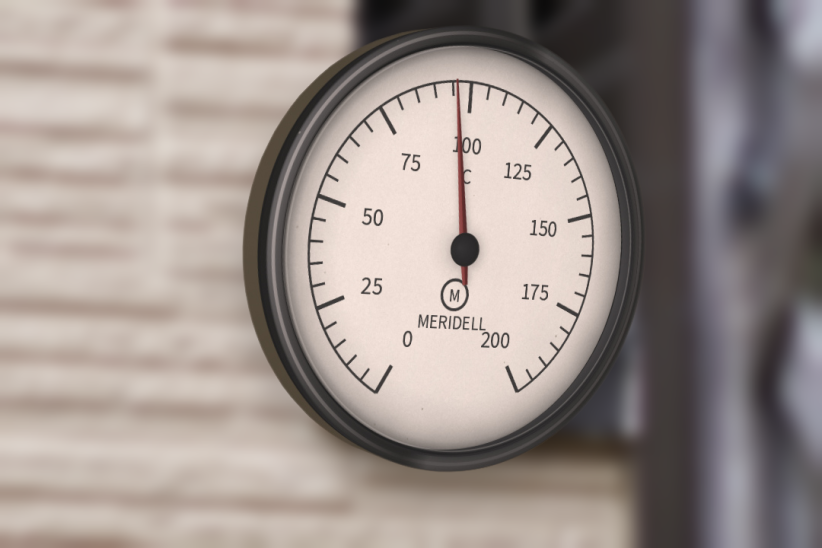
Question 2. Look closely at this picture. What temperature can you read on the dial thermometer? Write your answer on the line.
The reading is 95 °C
